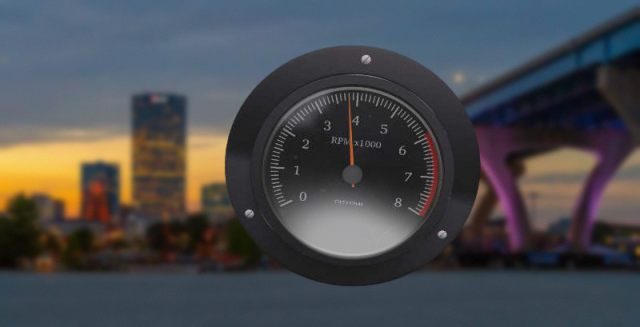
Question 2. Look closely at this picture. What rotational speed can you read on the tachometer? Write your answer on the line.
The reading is 3800 rpm
